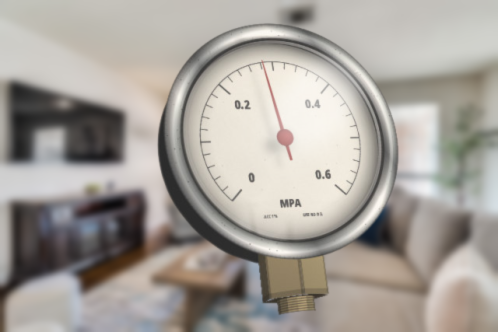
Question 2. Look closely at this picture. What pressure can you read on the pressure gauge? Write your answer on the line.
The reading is 0.28 MPa
